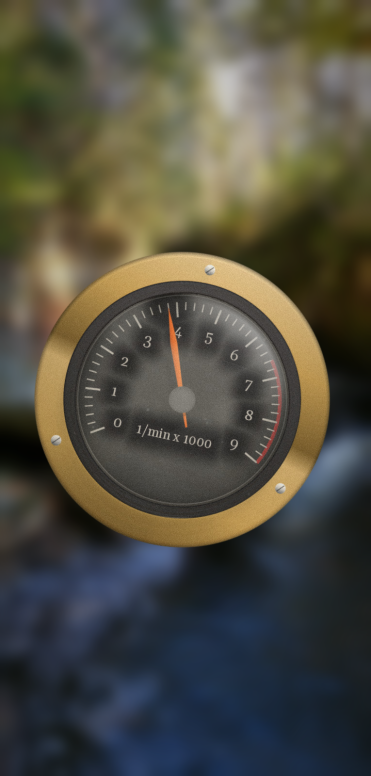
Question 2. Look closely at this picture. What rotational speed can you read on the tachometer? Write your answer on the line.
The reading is 3800 rpm
